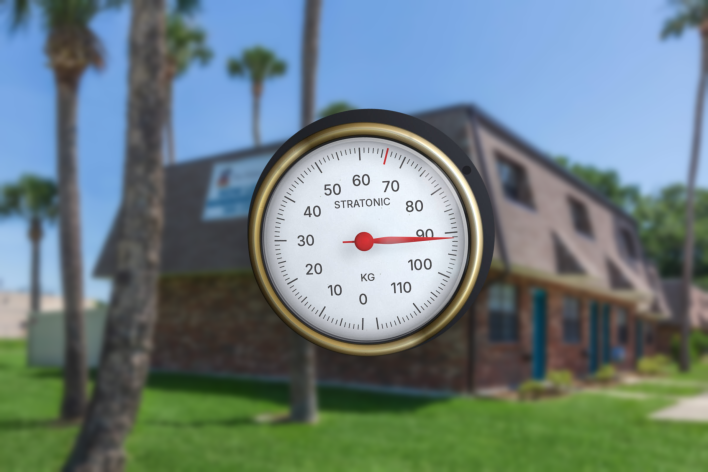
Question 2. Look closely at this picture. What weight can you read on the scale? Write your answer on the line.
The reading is 91 kg
